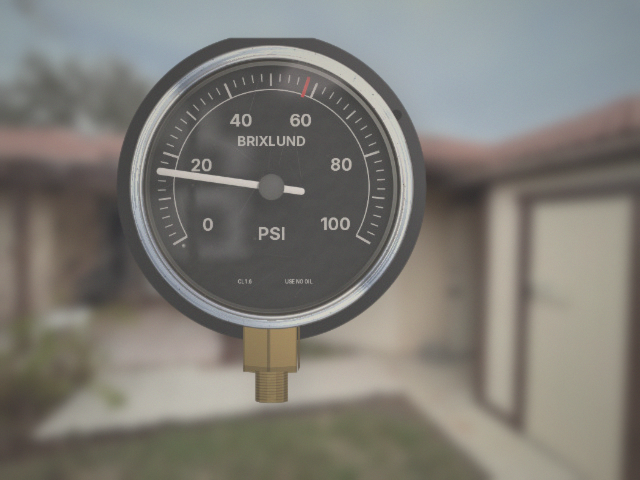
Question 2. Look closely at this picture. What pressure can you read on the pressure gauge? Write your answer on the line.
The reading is 16 psi
